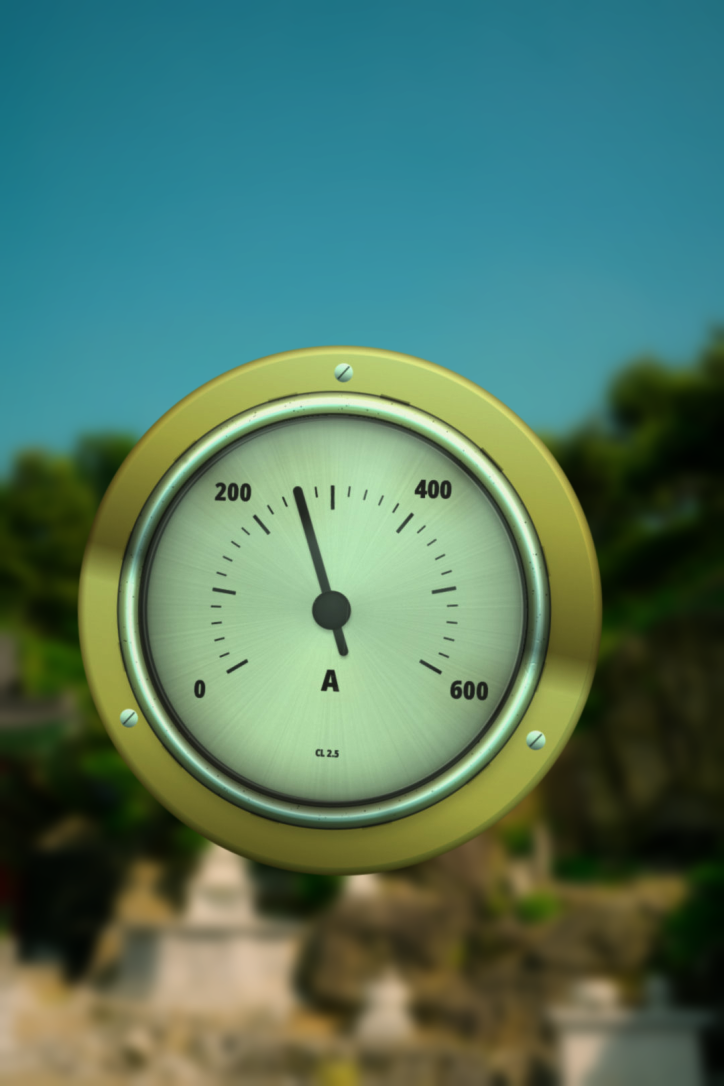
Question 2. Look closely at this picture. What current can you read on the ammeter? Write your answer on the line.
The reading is 260 A
